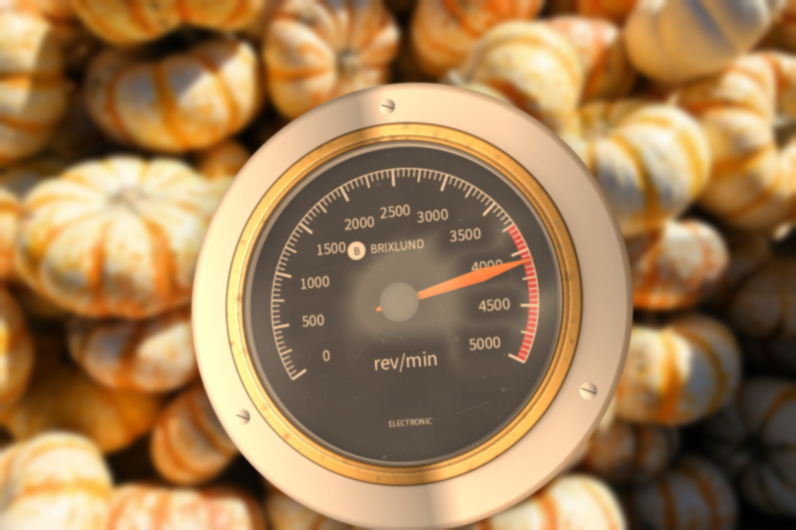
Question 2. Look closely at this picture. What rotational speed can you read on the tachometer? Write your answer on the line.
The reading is 4100 rpm
